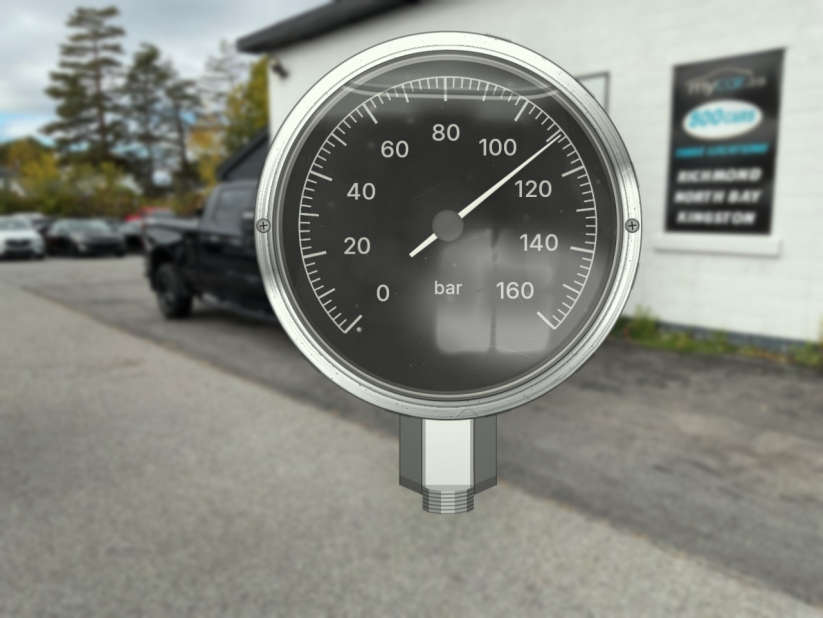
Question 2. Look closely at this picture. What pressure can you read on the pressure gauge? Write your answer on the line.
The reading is 111 bar
